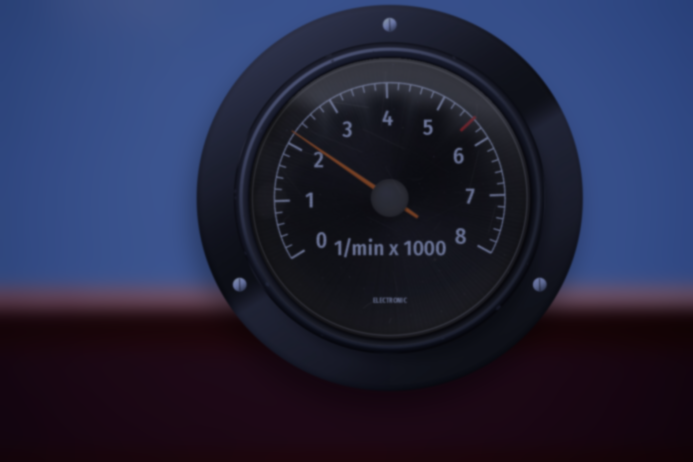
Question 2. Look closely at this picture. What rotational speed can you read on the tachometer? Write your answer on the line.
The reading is 2200 rpm
